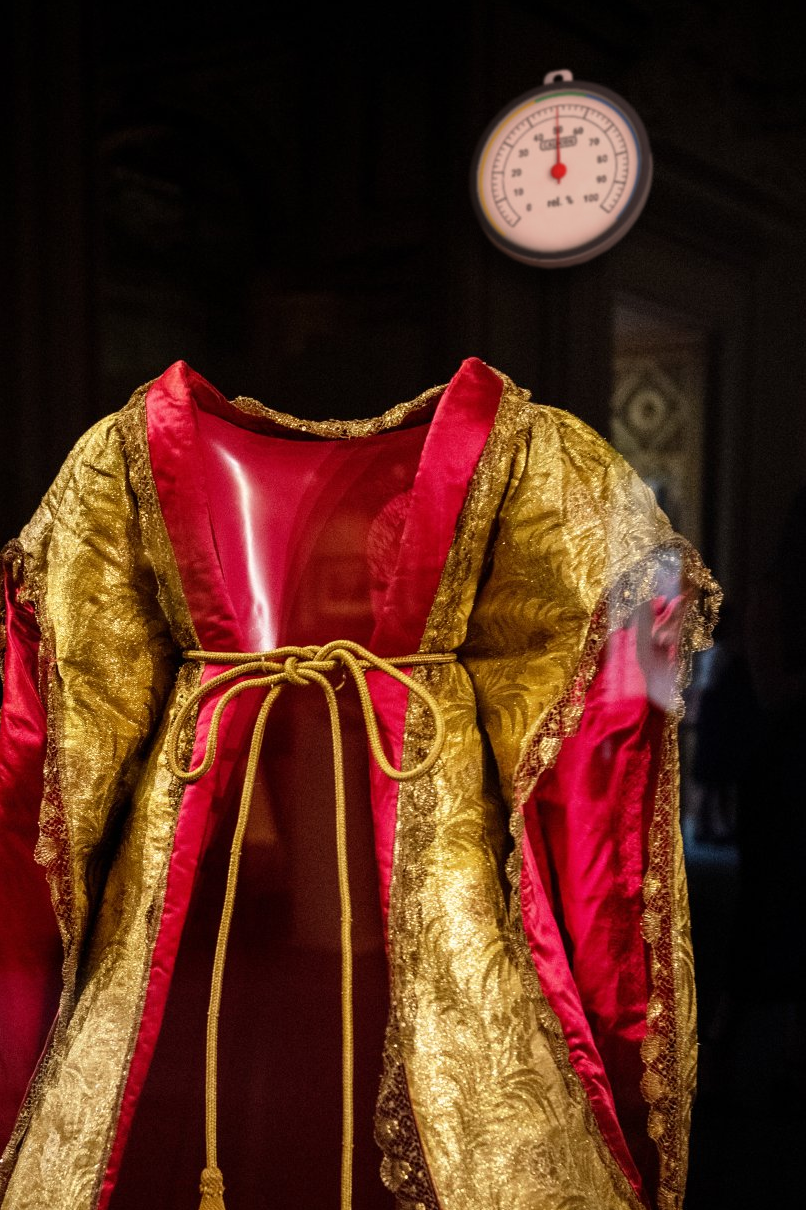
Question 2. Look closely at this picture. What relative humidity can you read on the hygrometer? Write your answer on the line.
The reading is 50 %
